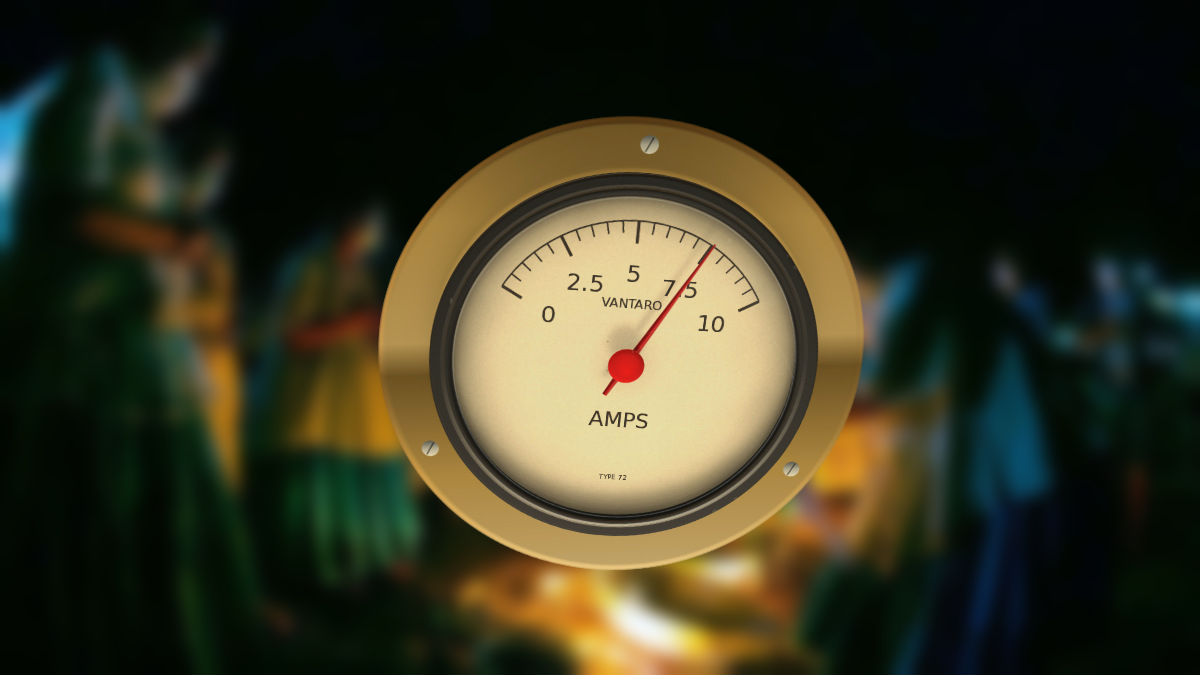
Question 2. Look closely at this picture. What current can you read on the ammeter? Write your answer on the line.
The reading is 7.5 A
